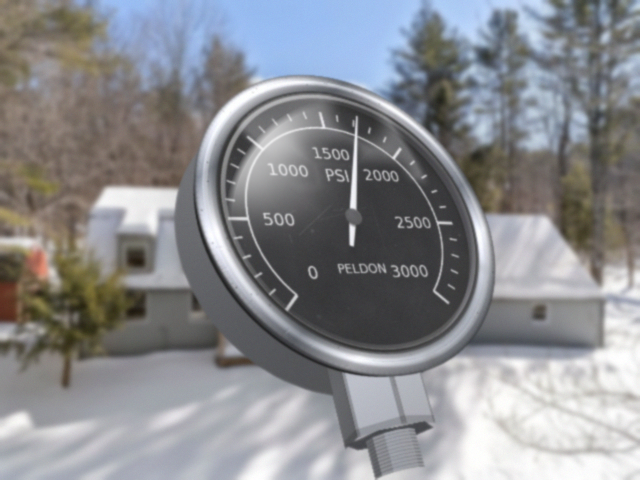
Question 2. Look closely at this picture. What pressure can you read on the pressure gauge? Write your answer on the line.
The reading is 1700 psi
